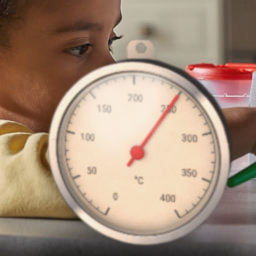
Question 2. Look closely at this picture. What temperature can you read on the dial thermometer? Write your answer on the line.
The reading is 250 °C
